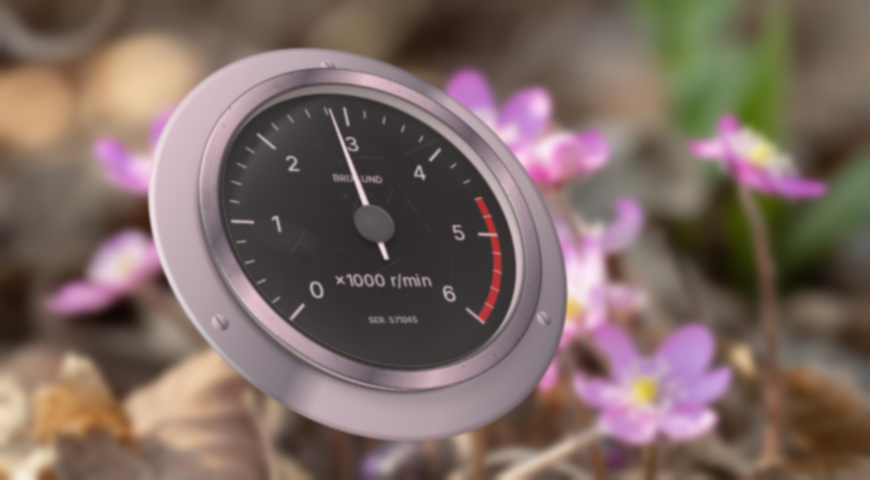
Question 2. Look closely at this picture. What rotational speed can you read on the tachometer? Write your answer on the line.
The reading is 2800 rpm
